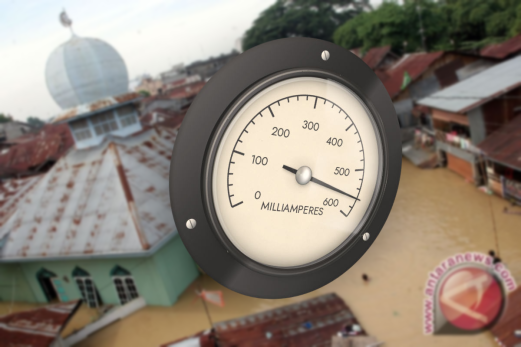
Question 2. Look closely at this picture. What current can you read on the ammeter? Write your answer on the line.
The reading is 560 mA
